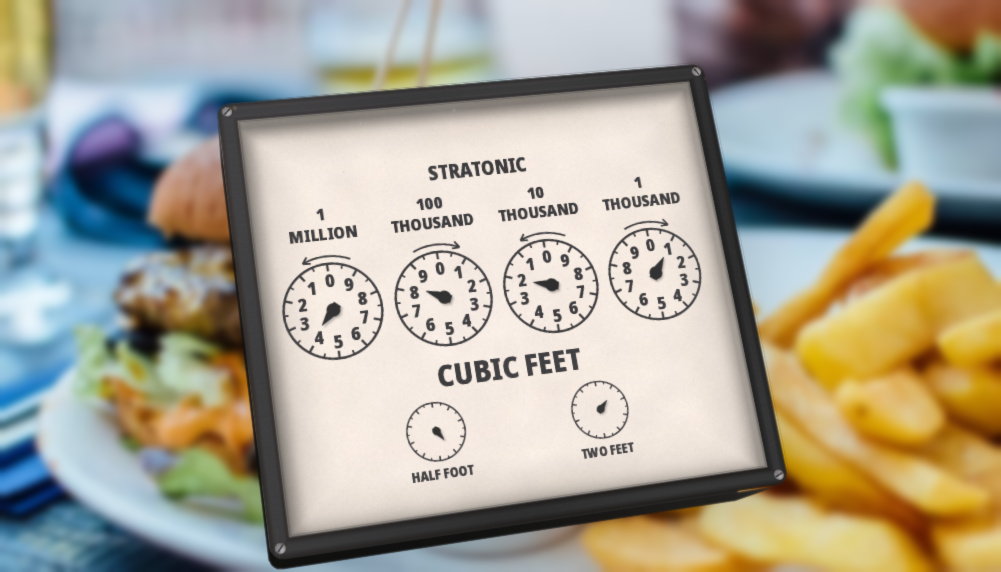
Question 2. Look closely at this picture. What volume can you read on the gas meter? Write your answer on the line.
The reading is 382100 ft³
